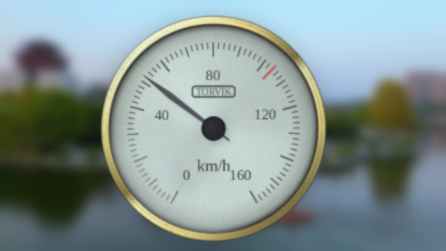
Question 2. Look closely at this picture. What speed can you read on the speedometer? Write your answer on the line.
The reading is 52 km/h
